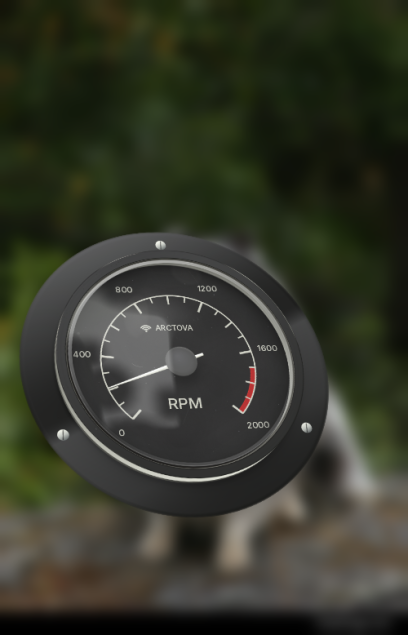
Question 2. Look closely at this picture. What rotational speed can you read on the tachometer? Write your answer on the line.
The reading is 200 rpm
